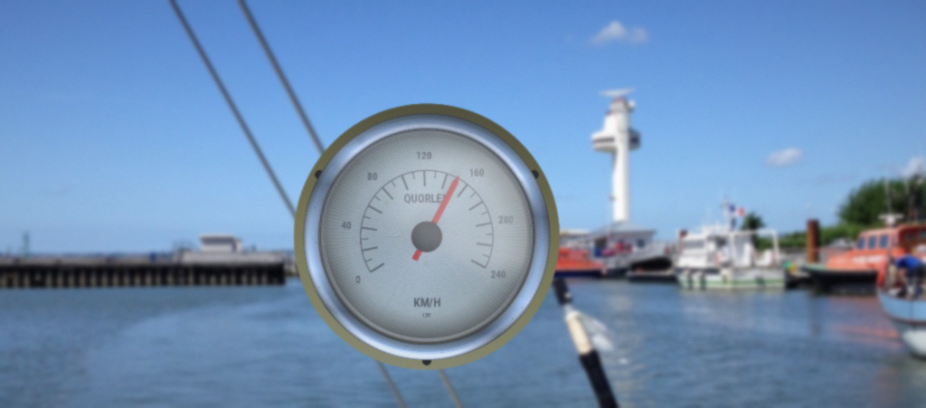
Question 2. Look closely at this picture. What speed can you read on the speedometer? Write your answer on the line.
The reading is 150 km/h
